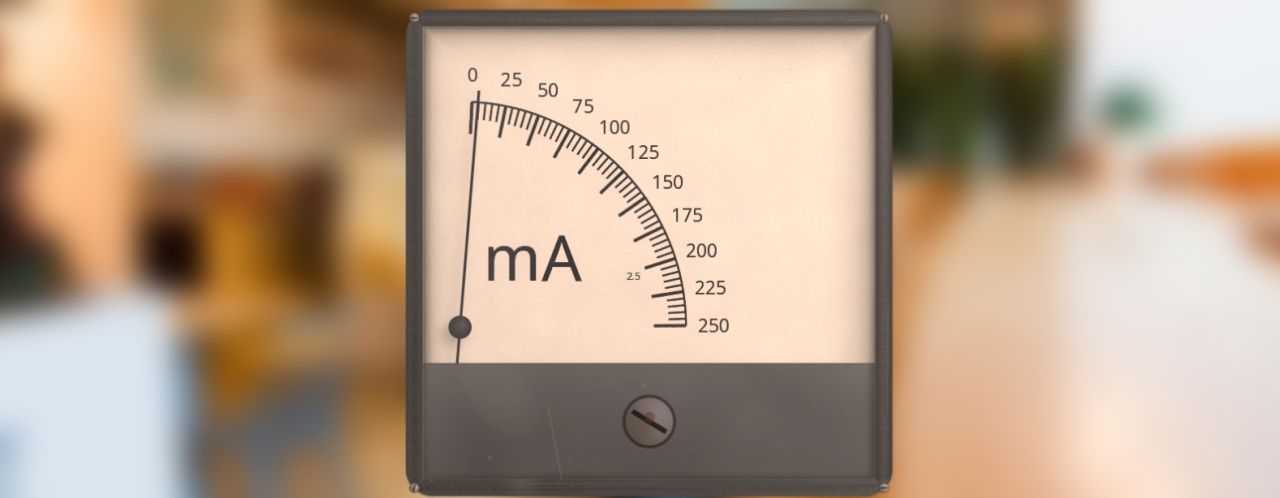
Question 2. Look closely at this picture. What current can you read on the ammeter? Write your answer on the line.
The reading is 5 mA
